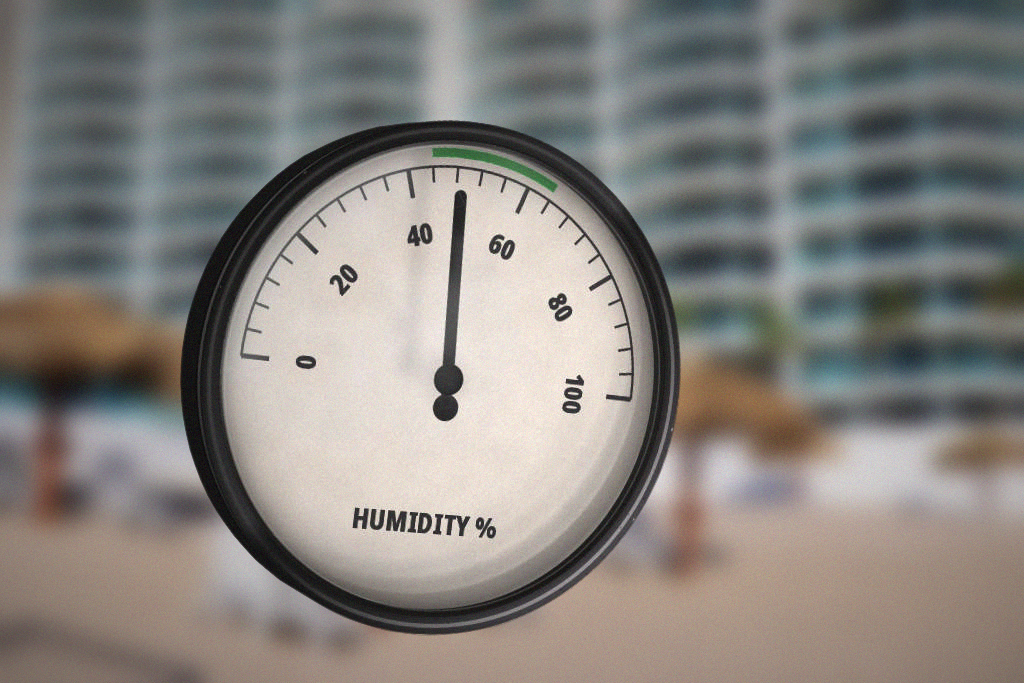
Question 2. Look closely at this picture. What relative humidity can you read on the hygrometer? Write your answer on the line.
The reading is 48 %
